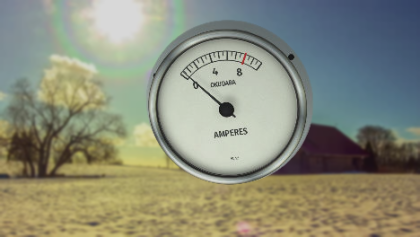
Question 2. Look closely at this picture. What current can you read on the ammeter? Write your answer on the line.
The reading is 0.5 A
